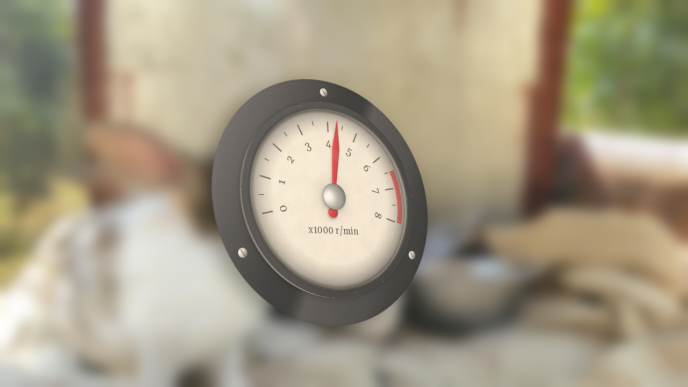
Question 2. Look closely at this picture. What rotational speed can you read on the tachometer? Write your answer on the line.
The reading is 4250 rpm
